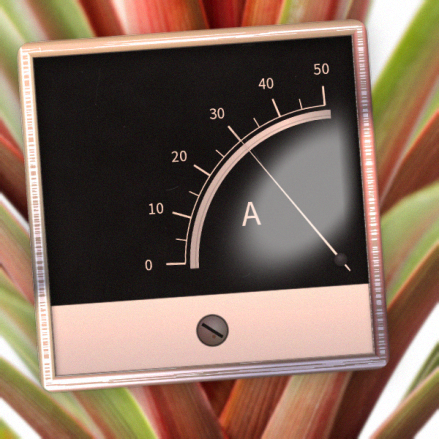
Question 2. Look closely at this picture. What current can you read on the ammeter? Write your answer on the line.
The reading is 30 A
